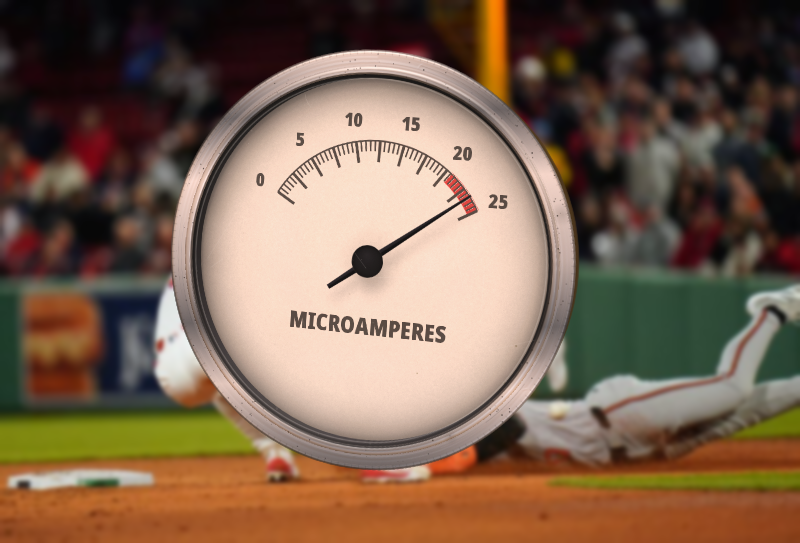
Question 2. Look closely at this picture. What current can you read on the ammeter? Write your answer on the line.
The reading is 23.5 µA
